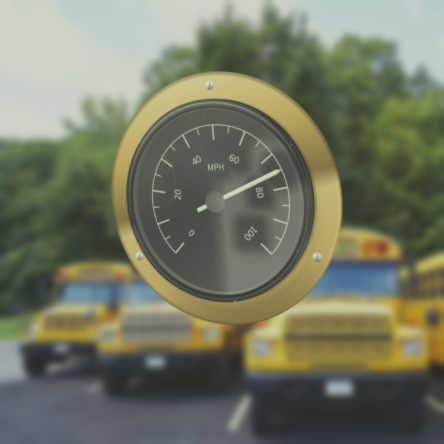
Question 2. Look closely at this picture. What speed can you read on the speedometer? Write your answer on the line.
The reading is 75 mph
